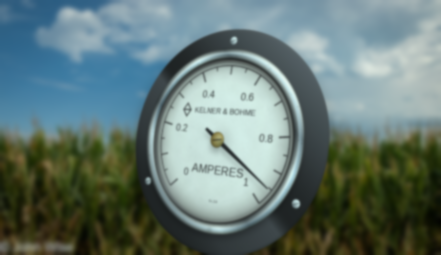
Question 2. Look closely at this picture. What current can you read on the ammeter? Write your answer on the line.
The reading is 0.95 A
